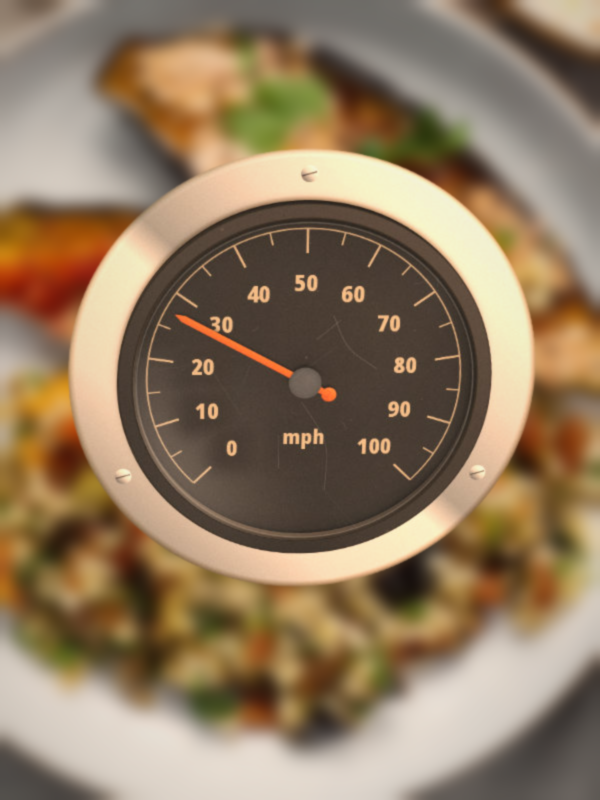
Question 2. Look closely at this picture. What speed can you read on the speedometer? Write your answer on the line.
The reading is 27.5 mph
